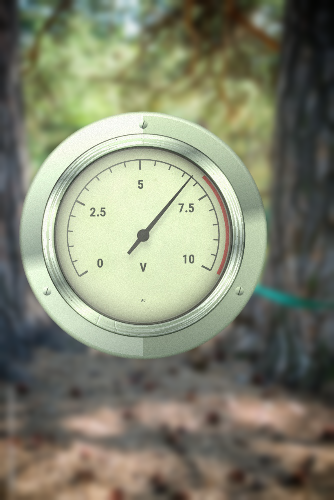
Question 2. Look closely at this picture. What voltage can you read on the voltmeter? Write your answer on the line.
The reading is 6.75 V
